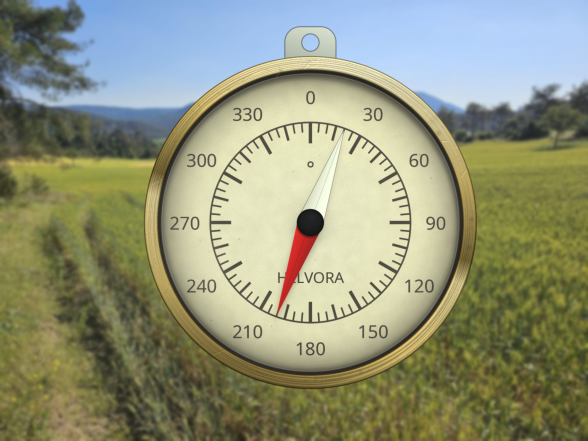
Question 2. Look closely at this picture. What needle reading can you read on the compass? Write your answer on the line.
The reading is 200 °
